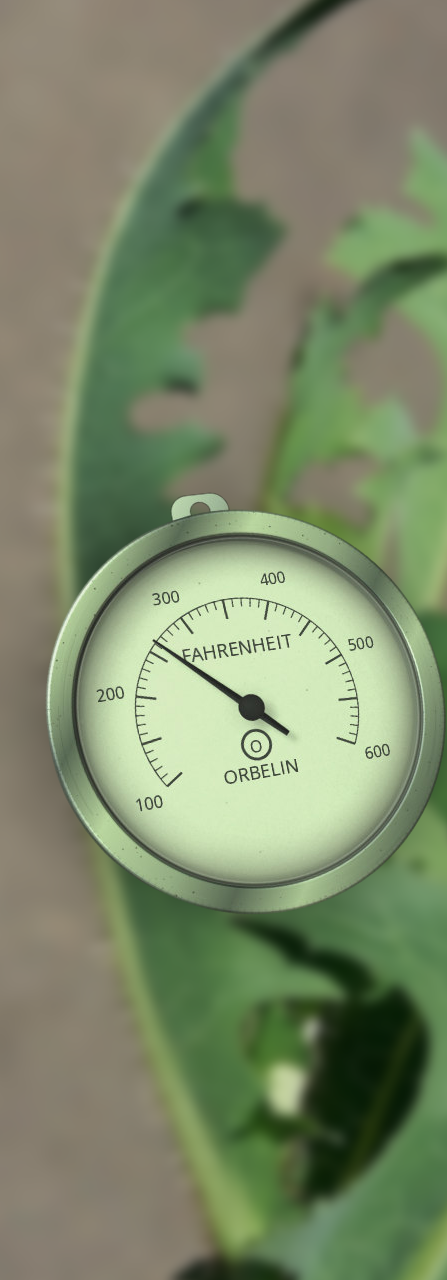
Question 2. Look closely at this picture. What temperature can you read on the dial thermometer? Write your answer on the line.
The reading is 260 °F
